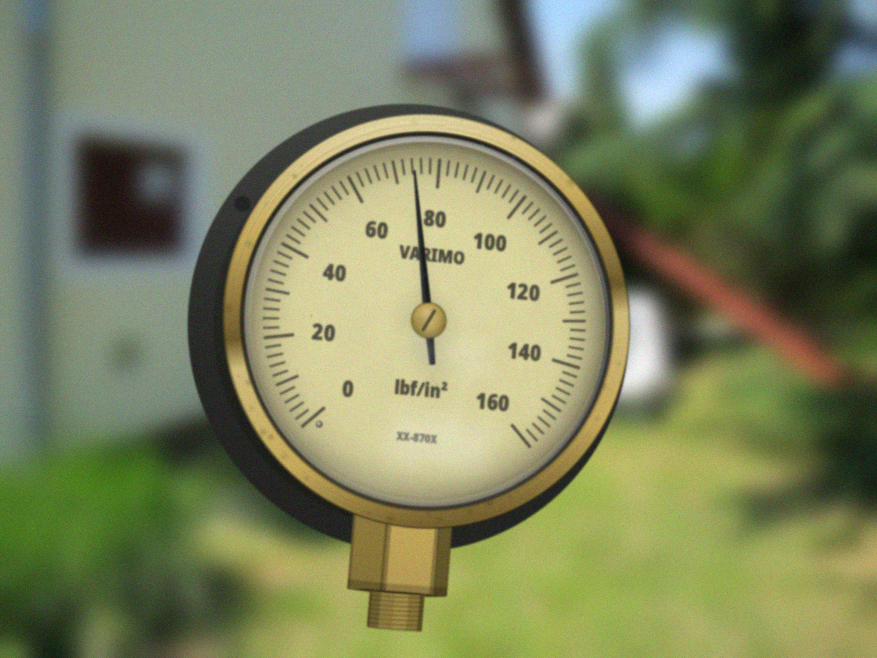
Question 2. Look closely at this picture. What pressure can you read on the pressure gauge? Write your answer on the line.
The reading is 74 psi
